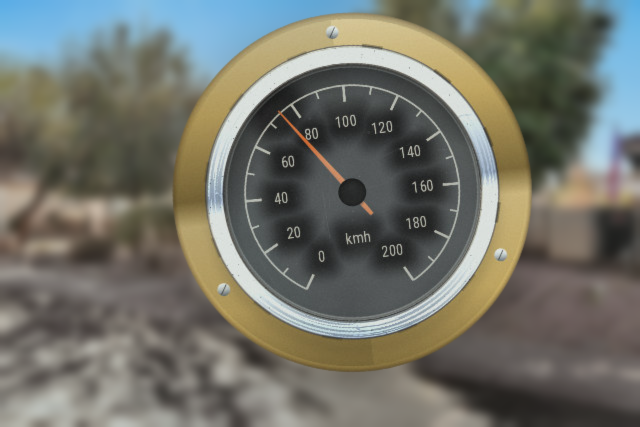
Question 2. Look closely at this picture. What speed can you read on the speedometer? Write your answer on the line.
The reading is 75 km/h
